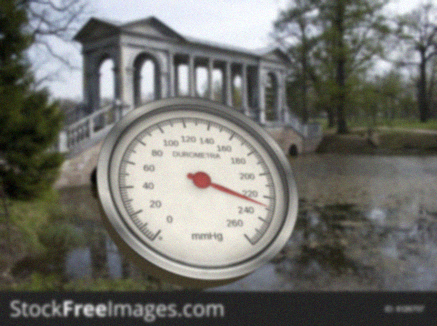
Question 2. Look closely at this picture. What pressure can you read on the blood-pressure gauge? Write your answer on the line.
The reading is 230 mmHg
